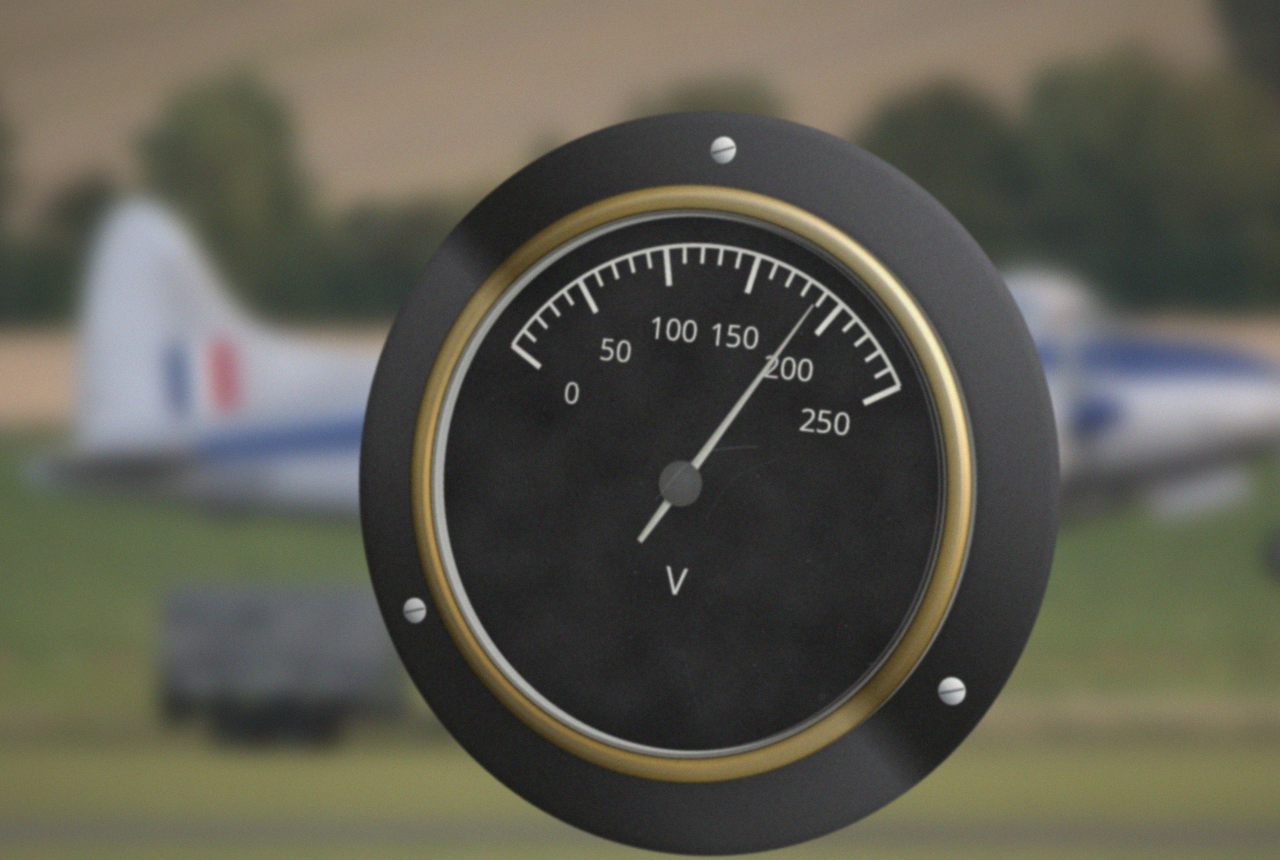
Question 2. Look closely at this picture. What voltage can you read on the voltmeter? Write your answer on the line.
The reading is 190 V
